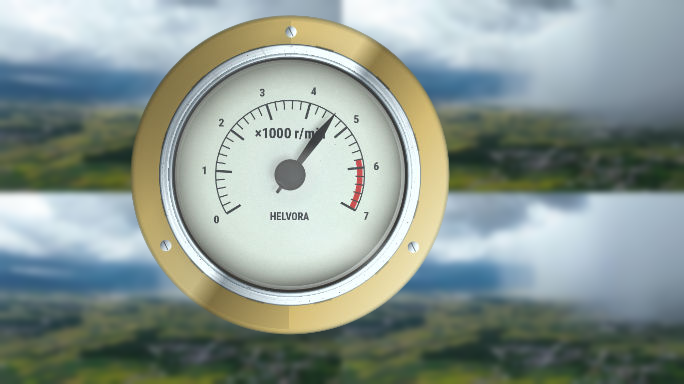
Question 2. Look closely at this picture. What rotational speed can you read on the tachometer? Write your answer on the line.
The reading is 4600 rpm
